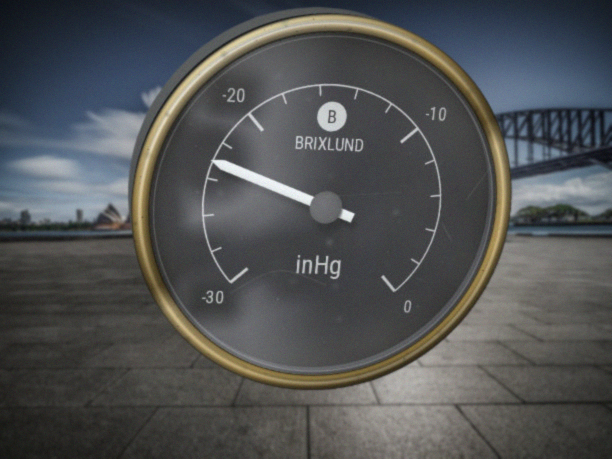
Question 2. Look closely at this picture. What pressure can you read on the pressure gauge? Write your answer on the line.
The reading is -23 inHg
